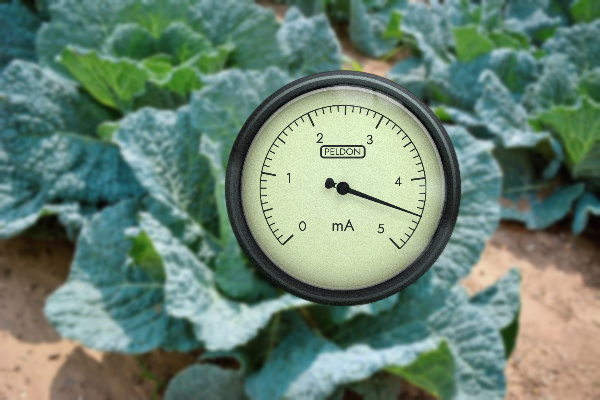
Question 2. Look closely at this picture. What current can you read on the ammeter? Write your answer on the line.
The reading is 4.5 mA
